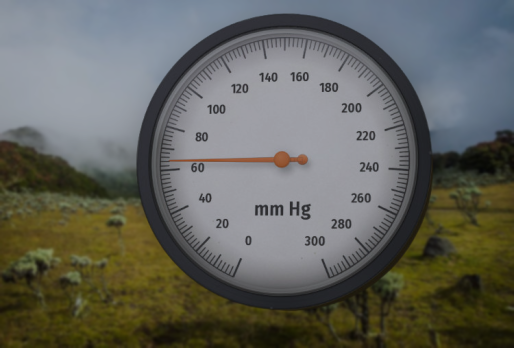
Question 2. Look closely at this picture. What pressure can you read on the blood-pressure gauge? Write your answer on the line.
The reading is 64 mmHg
